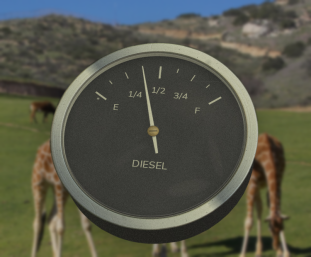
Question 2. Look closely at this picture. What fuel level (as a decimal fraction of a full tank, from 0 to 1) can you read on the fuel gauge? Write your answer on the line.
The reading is 0.375
